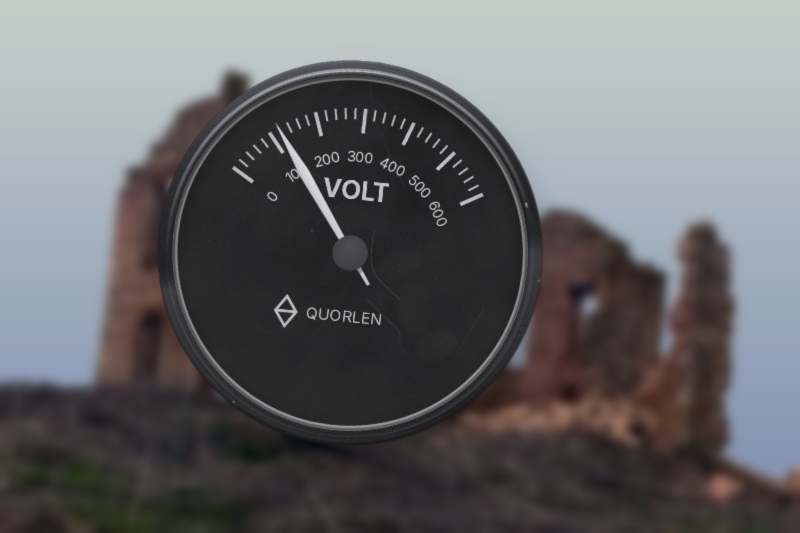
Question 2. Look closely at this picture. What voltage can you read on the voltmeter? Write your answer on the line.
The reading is 120 V
